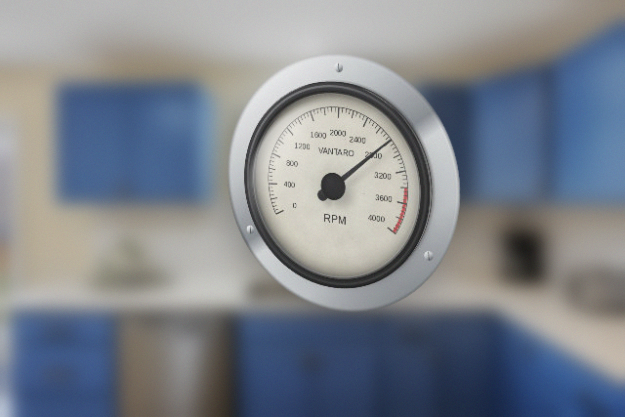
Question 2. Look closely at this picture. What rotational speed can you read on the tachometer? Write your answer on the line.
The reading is 2800 rpm
